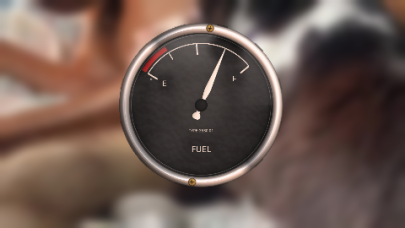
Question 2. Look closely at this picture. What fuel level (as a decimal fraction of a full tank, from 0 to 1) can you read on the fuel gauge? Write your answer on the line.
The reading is 0.75
